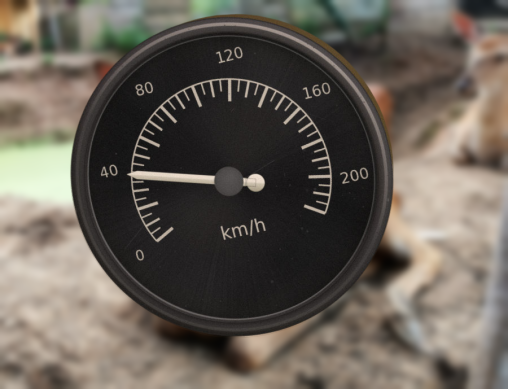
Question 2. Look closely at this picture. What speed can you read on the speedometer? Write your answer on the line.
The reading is 40 km/h
